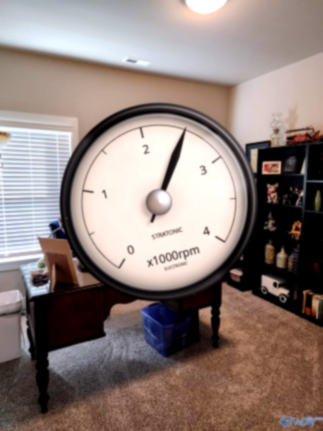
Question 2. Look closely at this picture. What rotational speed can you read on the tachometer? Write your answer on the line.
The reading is 2500 rpm
